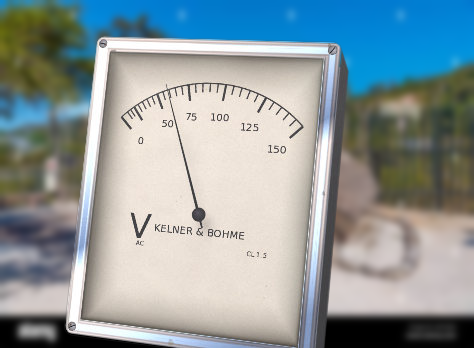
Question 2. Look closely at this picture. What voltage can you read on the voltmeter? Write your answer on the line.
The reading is 60 V
